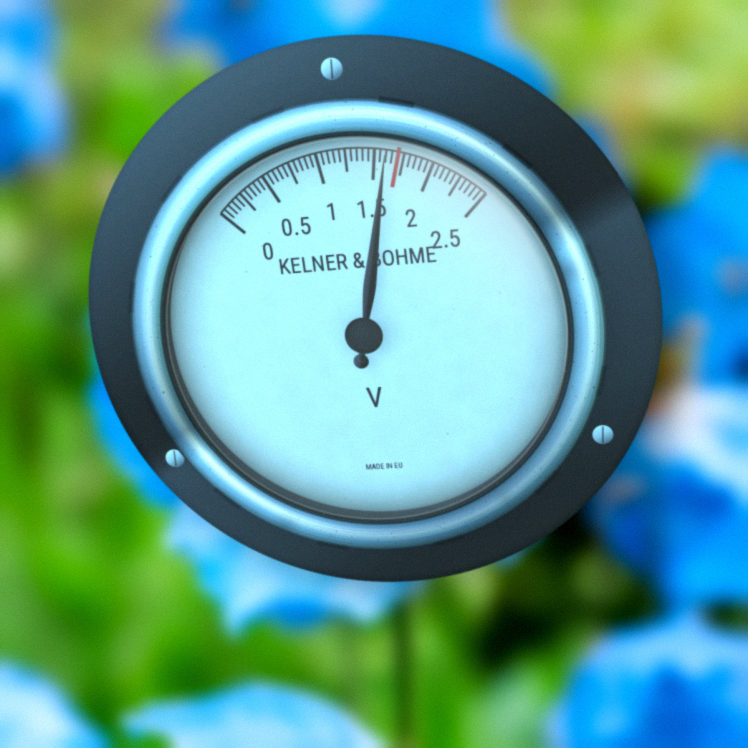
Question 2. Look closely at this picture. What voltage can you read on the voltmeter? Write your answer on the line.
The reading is 1.6 V
